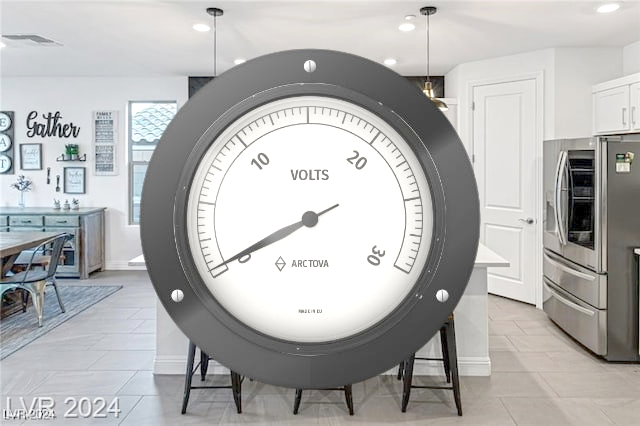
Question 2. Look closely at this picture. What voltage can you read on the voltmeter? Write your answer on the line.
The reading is 0.5 V
